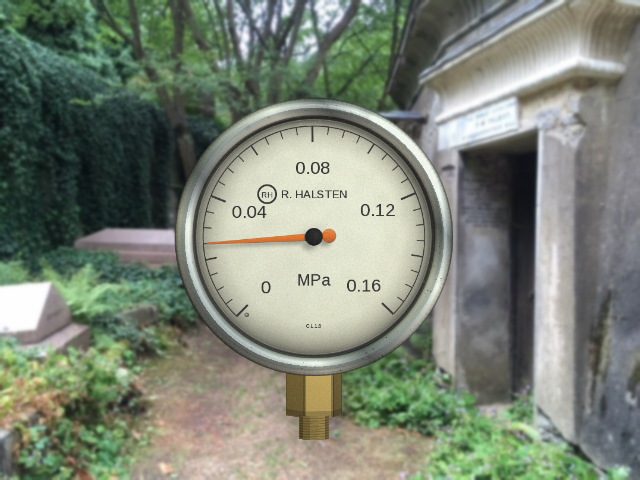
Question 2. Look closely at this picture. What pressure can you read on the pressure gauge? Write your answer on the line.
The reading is 0.025 MPa
